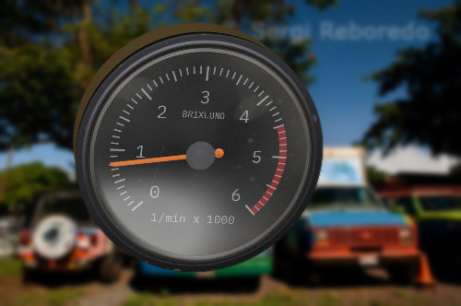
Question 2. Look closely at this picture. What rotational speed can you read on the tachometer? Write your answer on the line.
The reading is 800 rpm
